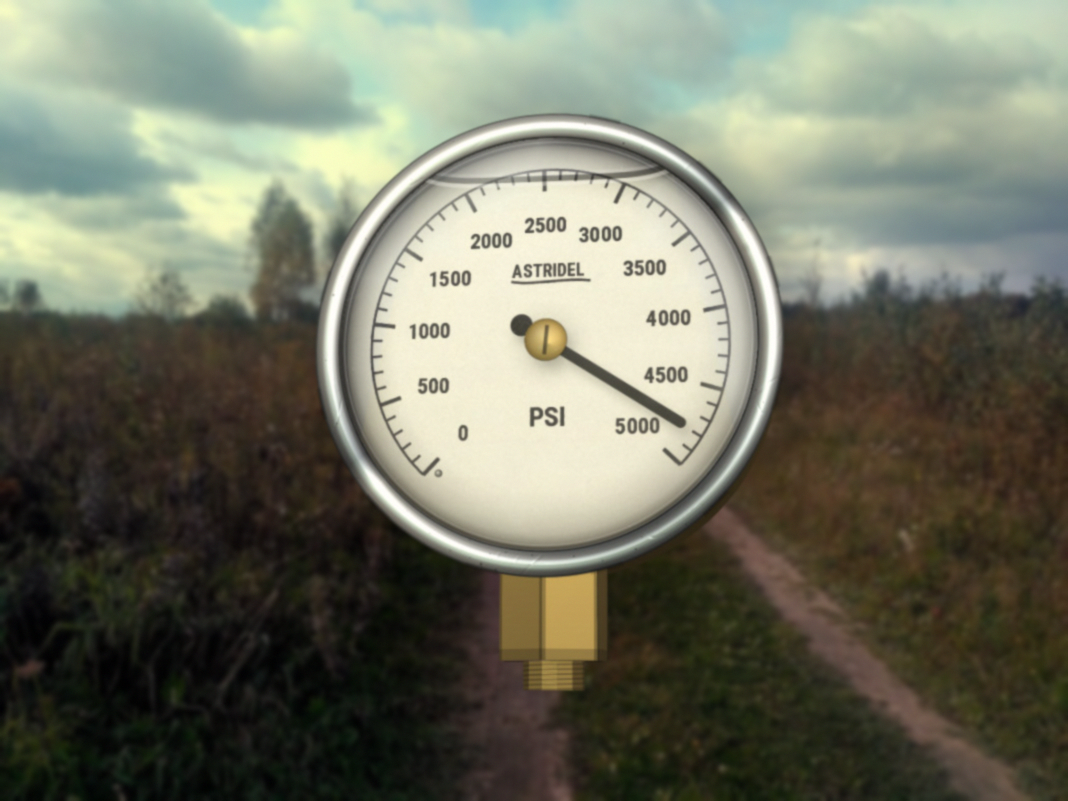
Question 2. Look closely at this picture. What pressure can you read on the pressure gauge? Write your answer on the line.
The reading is 4800 psi
